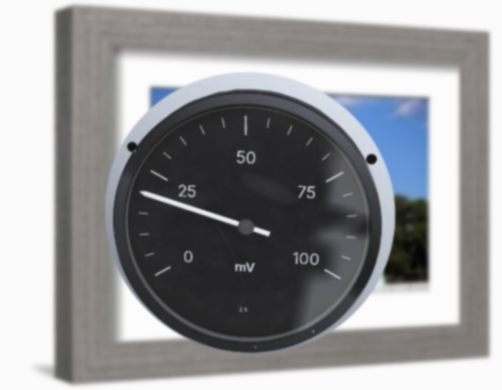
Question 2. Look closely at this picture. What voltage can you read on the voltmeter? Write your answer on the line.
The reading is 20 mV
